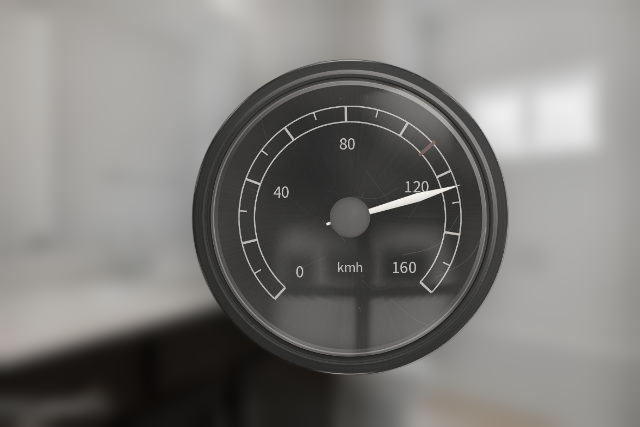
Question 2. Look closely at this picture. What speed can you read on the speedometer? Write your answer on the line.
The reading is 125 km/h
